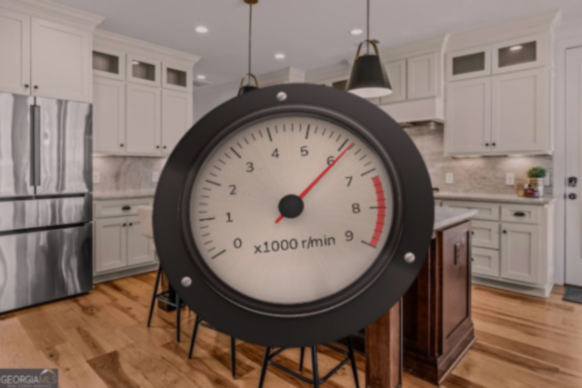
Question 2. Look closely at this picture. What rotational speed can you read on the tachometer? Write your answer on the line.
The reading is 6200 rpm
